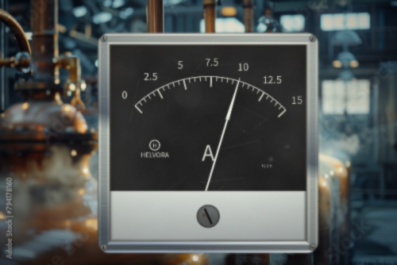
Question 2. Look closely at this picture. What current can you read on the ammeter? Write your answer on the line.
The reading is 10 A
